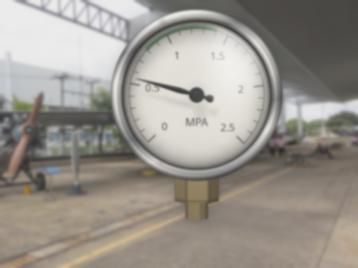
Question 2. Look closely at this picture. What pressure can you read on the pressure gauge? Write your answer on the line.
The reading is 0.55 MPa
